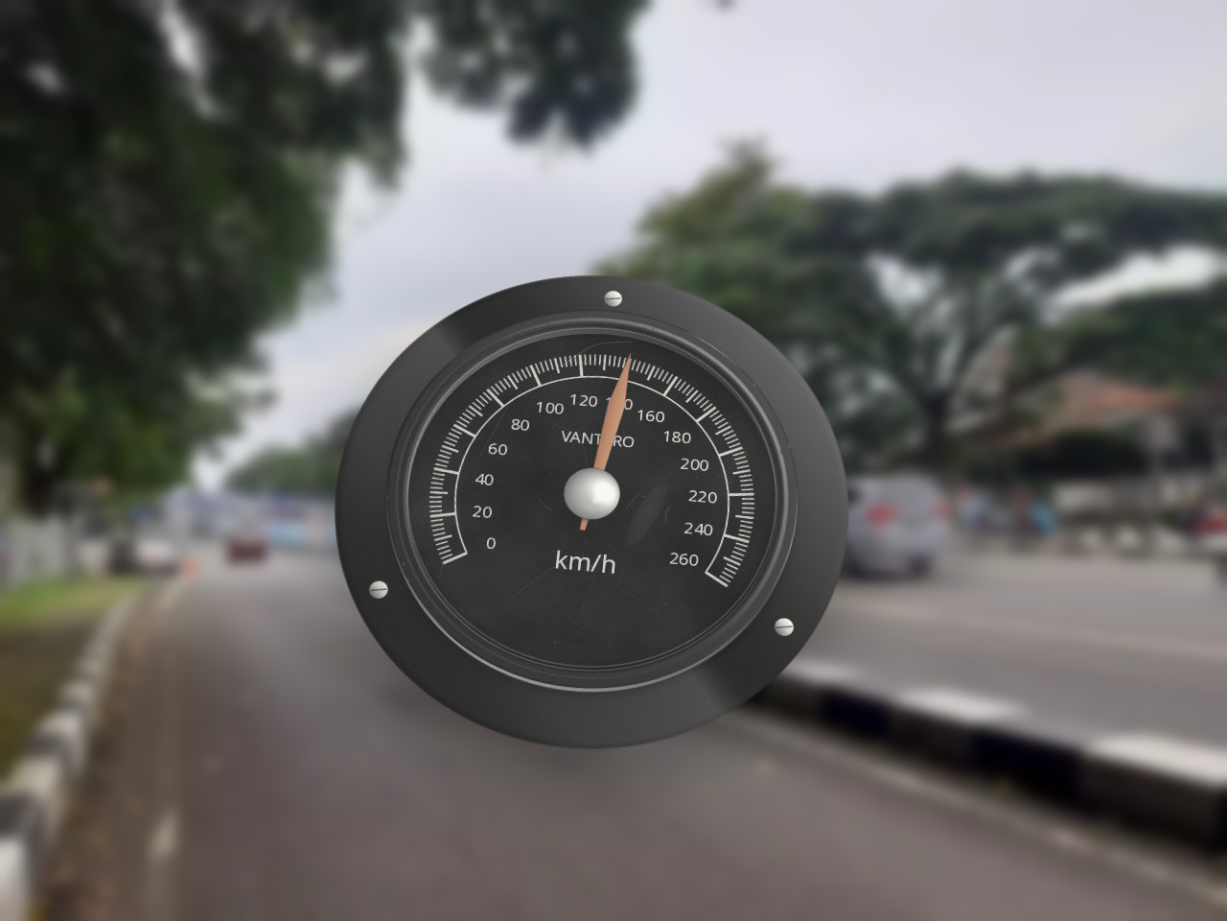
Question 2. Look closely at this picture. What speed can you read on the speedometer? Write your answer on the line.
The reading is 140 km/h
